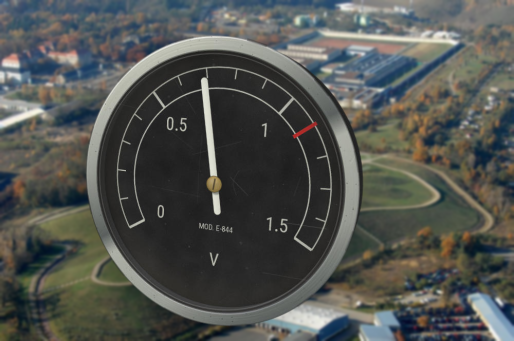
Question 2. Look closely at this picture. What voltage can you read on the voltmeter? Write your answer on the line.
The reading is 0.7 V
